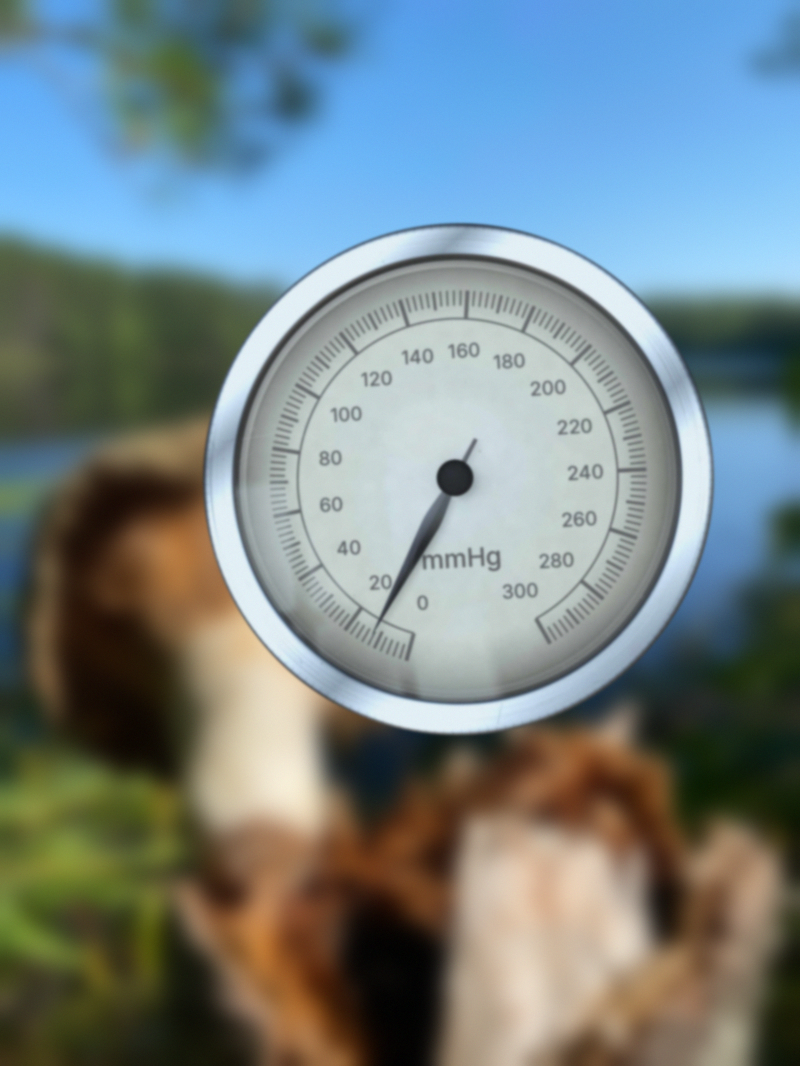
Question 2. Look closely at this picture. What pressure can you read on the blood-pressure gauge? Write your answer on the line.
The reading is 12 mmHg
